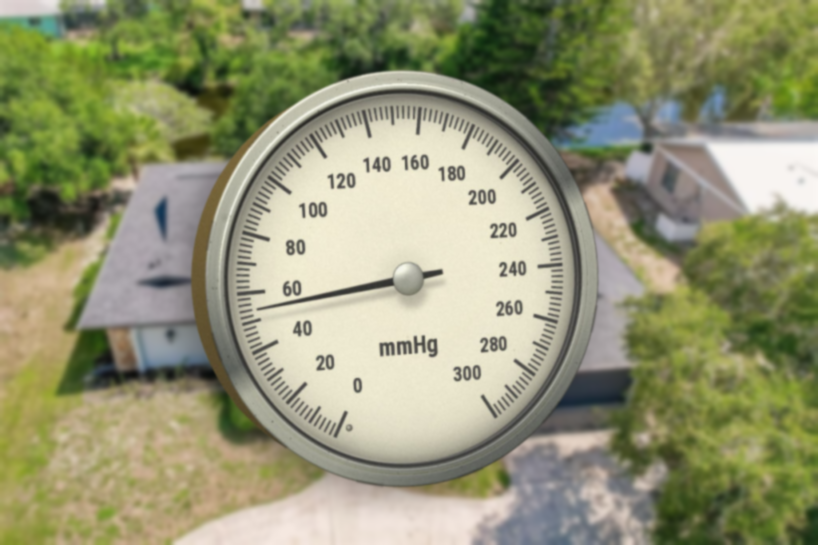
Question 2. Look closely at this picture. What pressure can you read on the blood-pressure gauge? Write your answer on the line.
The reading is 54 mmHg
